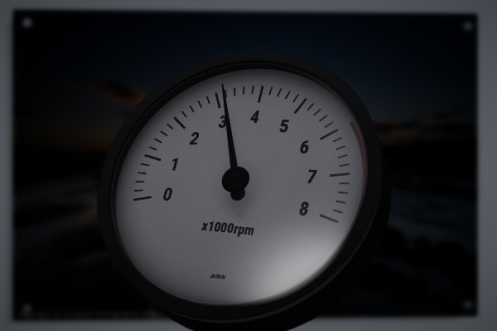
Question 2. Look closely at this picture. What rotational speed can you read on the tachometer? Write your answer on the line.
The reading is 3200 rpm
